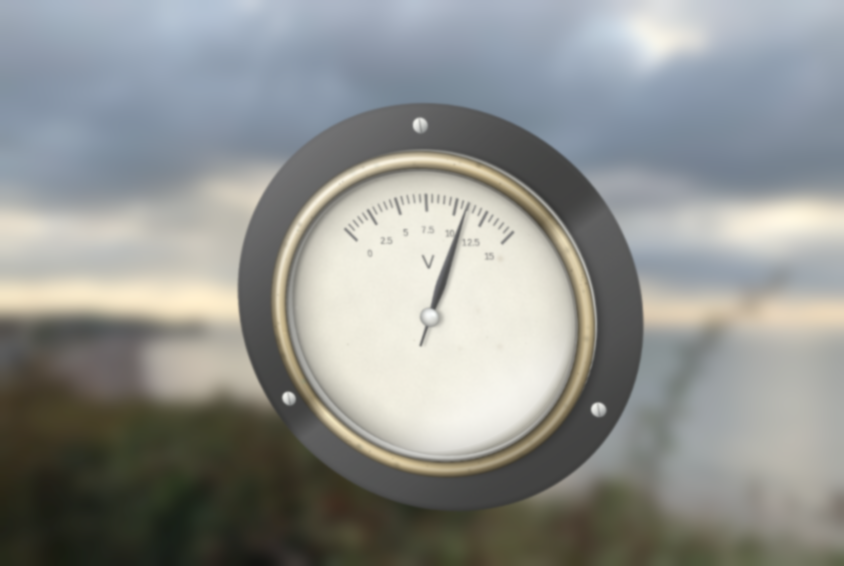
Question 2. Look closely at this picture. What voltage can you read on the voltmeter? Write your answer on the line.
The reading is 11 V
